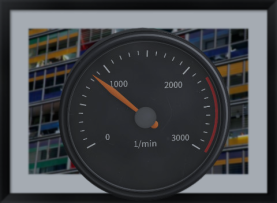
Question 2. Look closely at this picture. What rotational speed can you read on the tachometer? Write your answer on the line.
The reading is 850 rpm
